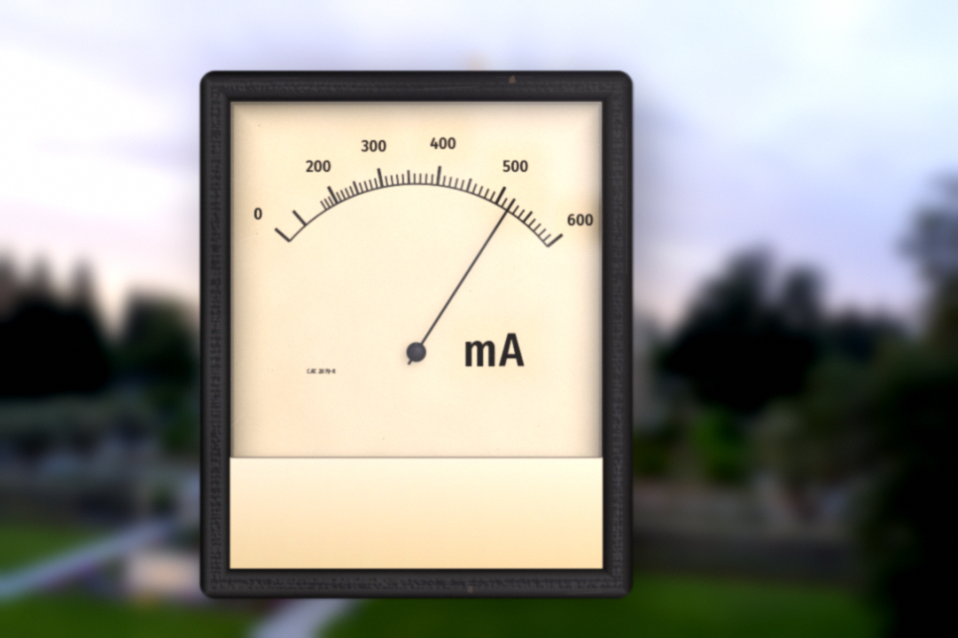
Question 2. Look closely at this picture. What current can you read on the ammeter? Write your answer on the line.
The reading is 520 mA
